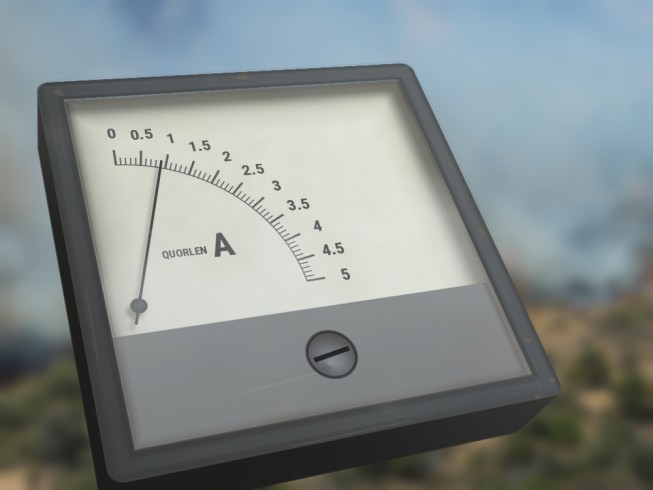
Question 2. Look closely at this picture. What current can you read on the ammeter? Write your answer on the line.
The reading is 0.9 A
